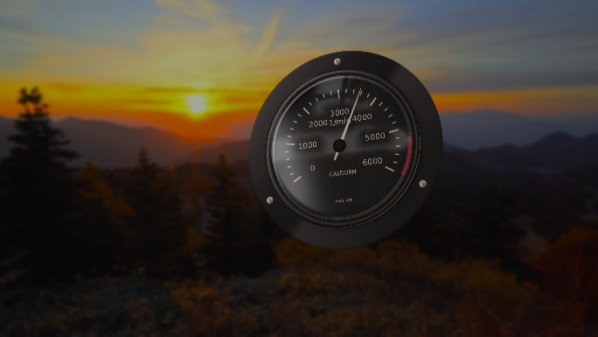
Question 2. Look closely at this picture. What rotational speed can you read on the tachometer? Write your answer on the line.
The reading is 3600 rpm
